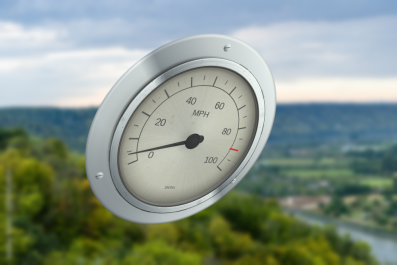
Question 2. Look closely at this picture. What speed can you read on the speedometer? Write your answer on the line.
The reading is 5 mph
